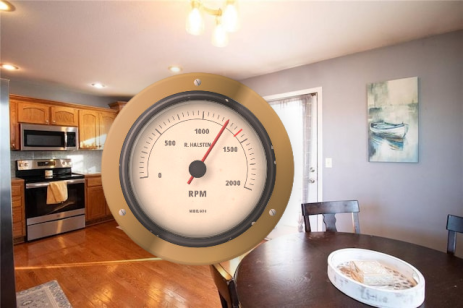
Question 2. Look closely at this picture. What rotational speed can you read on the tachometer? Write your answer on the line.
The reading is 1250 rpm
